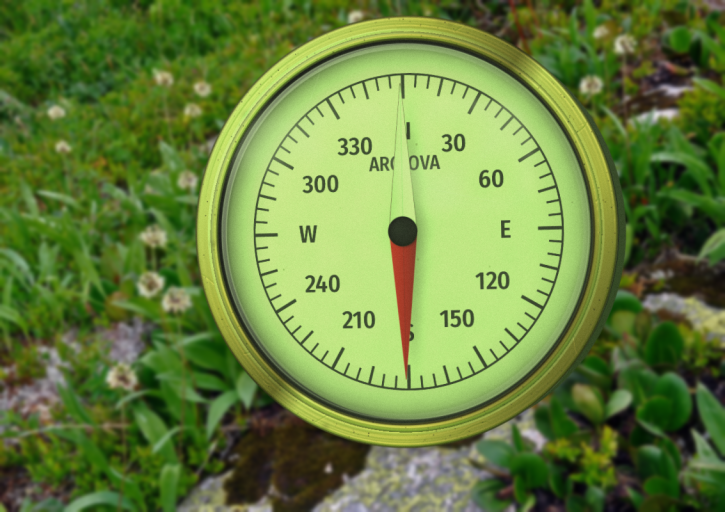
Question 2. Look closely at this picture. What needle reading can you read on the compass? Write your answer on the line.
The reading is 180 °
